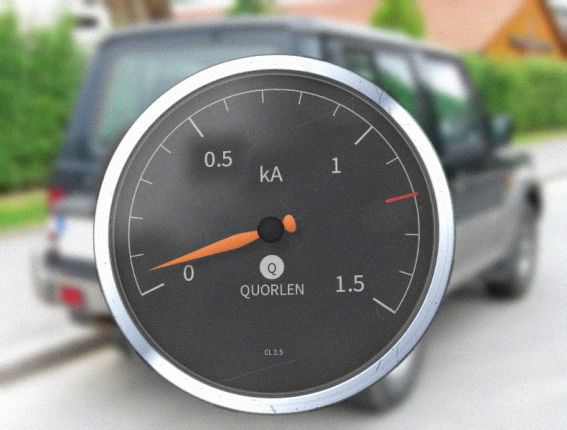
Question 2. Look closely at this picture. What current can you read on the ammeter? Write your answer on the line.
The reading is 0.05 kA
